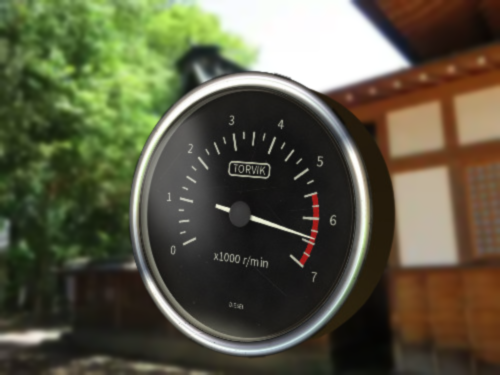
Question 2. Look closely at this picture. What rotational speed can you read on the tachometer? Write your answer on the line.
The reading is 6375 rpm
